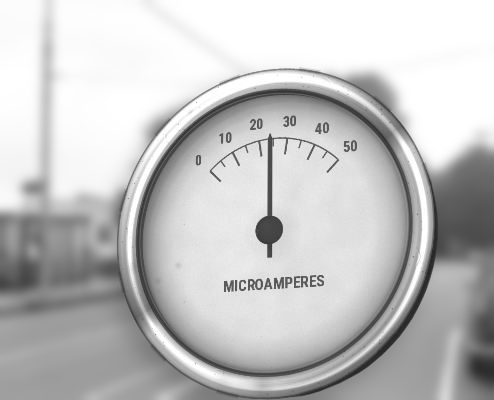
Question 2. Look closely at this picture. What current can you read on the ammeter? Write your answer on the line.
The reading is 25 µA
